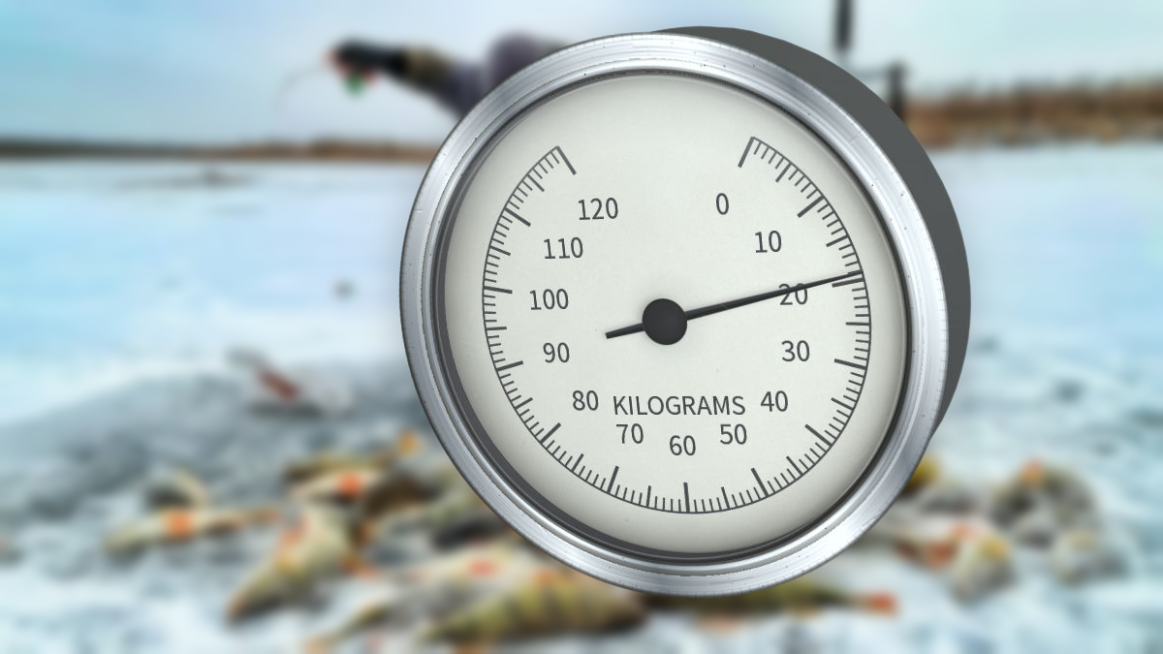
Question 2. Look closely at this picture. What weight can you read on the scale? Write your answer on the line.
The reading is 19 kg
